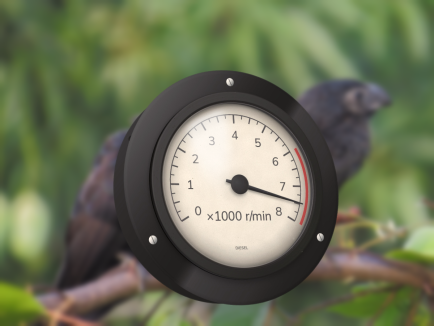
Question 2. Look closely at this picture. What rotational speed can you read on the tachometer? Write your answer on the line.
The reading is 7500 rpm
